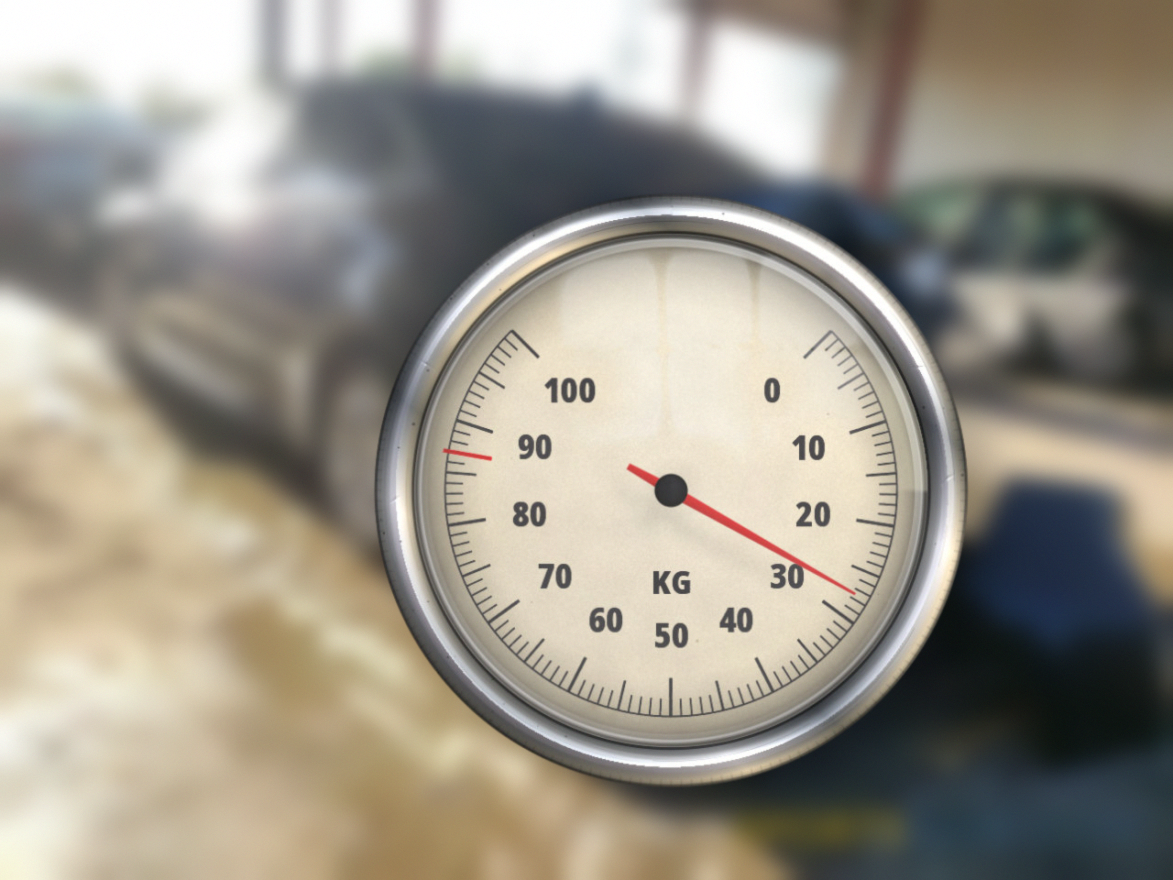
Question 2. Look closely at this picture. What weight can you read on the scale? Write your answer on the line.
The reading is 27.5 kg
